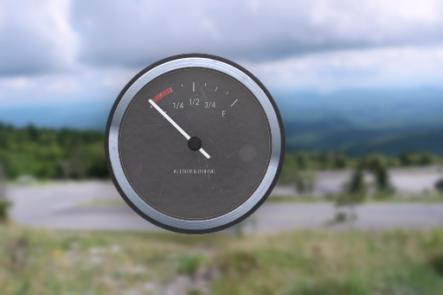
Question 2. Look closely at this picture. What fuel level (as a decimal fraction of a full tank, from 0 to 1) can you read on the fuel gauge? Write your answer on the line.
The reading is 0
